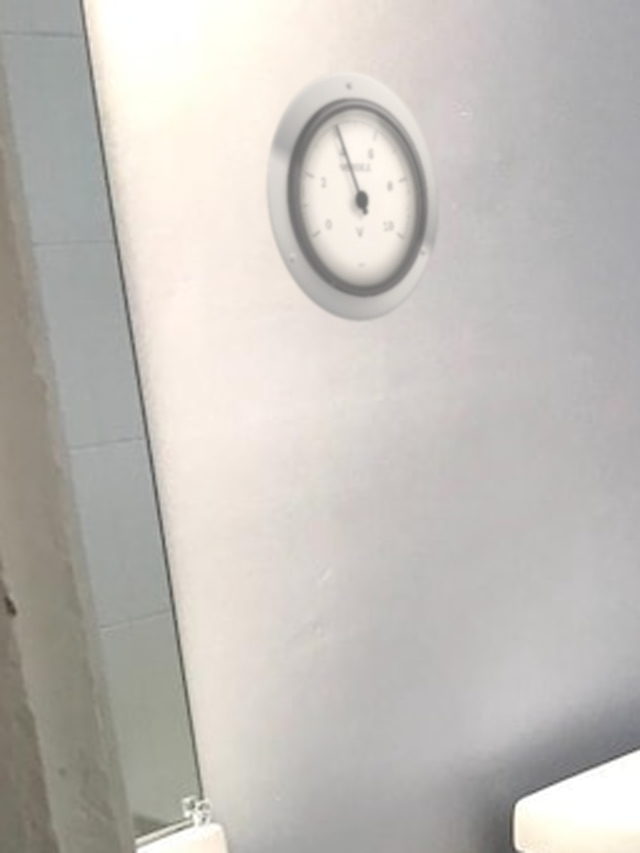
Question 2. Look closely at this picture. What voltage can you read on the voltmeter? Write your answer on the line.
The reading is 4 V
